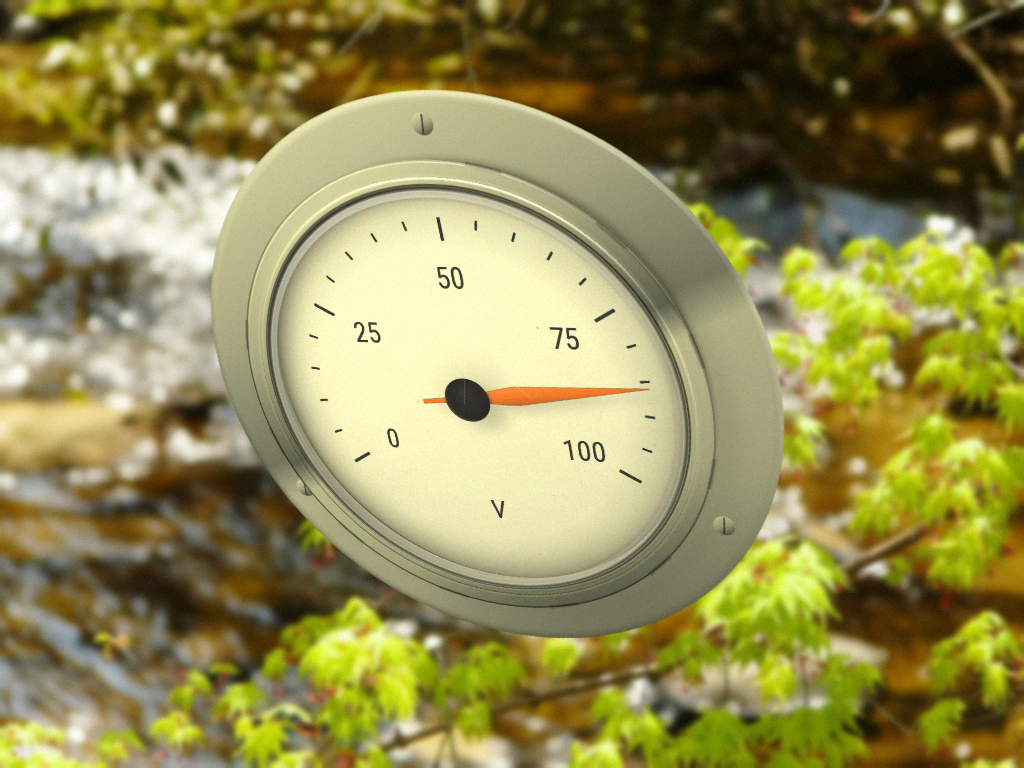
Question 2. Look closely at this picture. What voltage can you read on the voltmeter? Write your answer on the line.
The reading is 85 V
